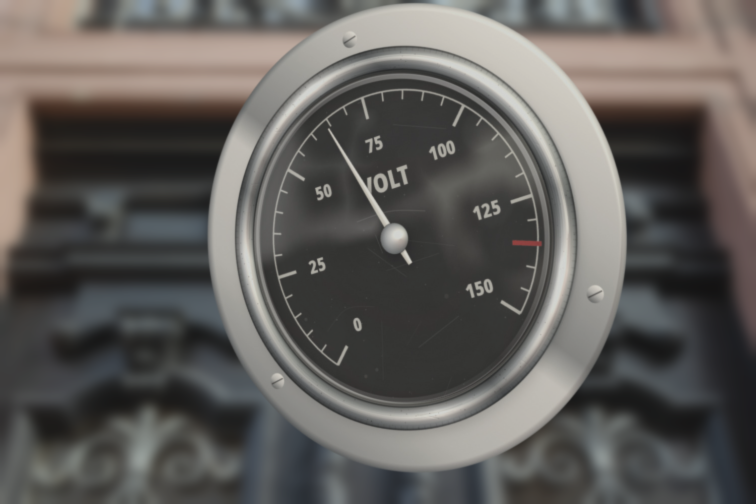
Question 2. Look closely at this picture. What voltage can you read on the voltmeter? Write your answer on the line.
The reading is 65 V
